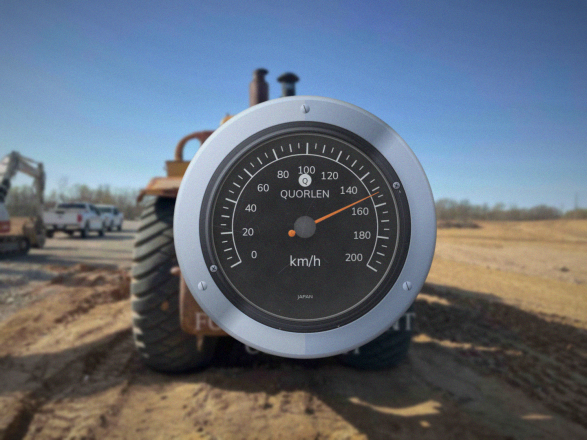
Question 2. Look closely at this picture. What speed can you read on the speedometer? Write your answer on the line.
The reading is 152.5 km/h
